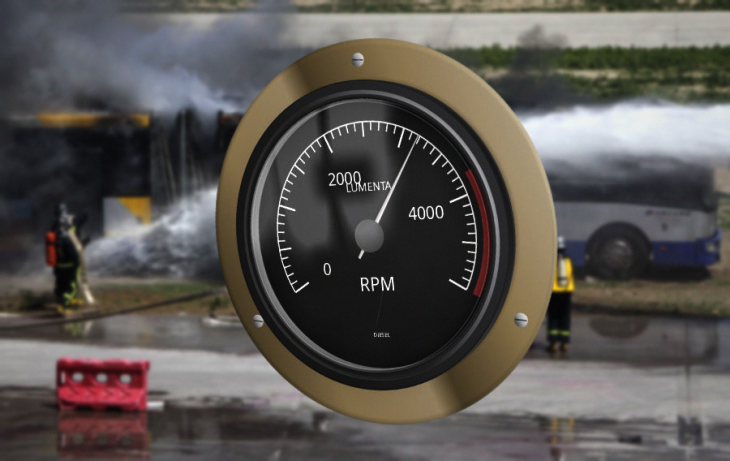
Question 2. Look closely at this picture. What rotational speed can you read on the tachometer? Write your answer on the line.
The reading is 3200 rpm
